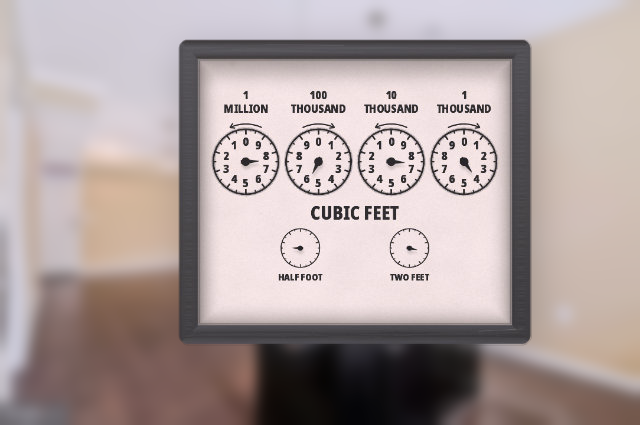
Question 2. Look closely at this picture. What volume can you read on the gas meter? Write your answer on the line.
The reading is 757400 ft³
